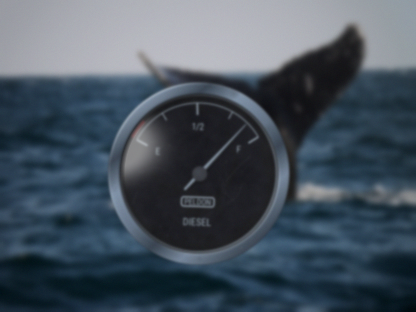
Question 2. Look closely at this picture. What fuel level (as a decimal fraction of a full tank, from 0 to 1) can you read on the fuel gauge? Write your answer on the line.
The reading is 0.875
